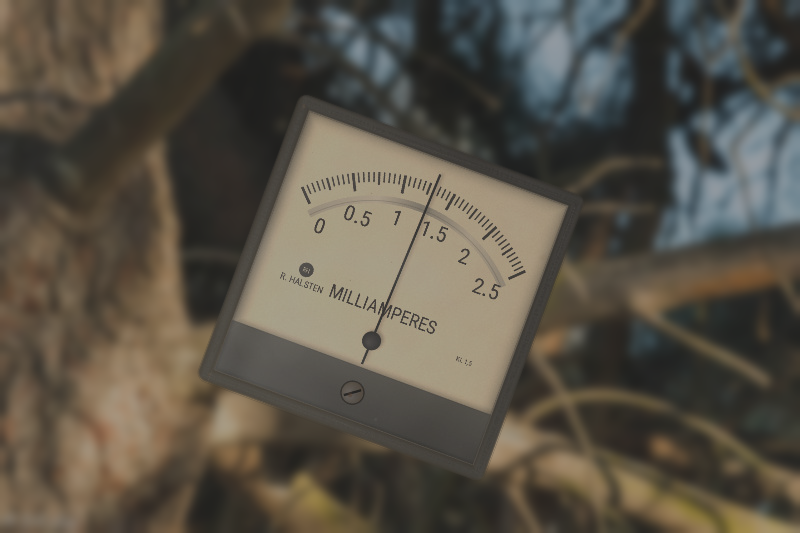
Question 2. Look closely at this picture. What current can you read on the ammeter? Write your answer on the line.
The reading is 1.3 mA
